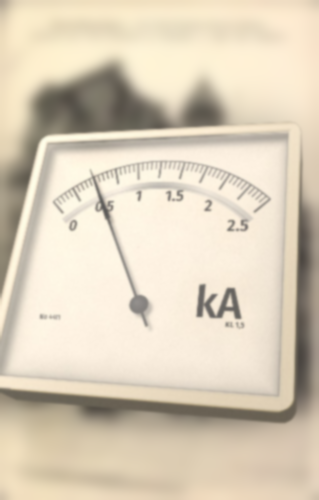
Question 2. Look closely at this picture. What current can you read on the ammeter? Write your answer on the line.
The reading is 0.5 kA
